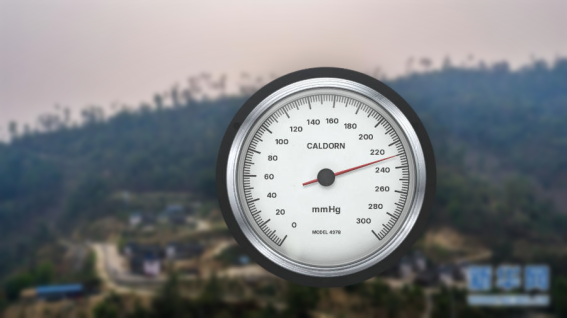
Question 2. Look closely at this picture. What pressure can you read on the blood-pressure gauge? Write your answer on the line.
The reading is 230 mmHg
